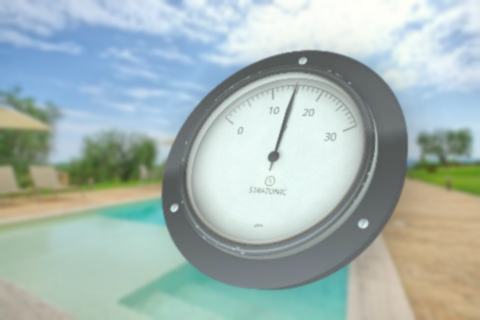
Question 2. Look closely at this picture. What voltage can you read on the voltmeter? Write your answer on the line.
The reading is 15 V
